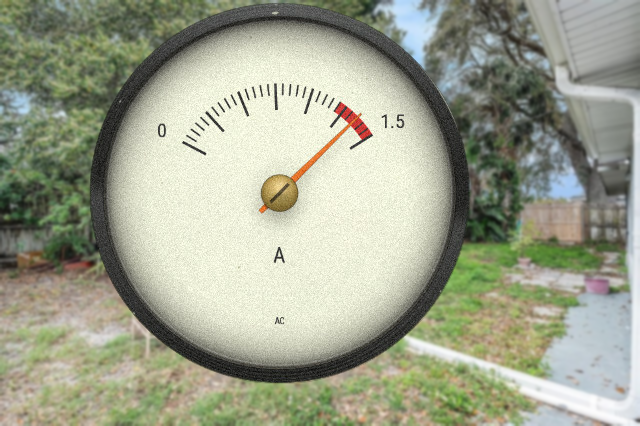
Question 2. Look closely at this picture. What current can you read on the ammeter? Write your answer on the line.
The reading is 1.35 A
